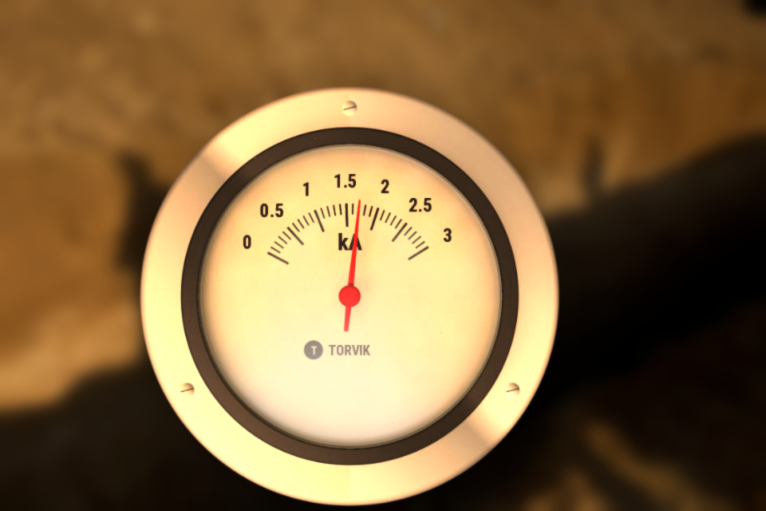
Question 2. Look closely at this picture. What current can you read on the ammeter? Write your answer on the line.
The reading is 1.7 kA
